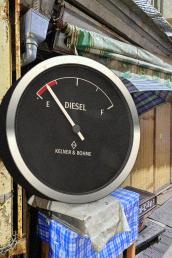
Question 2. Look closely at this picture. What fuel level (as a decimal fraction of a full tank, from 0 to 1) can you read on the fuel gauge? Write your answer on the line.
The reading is 0.125
